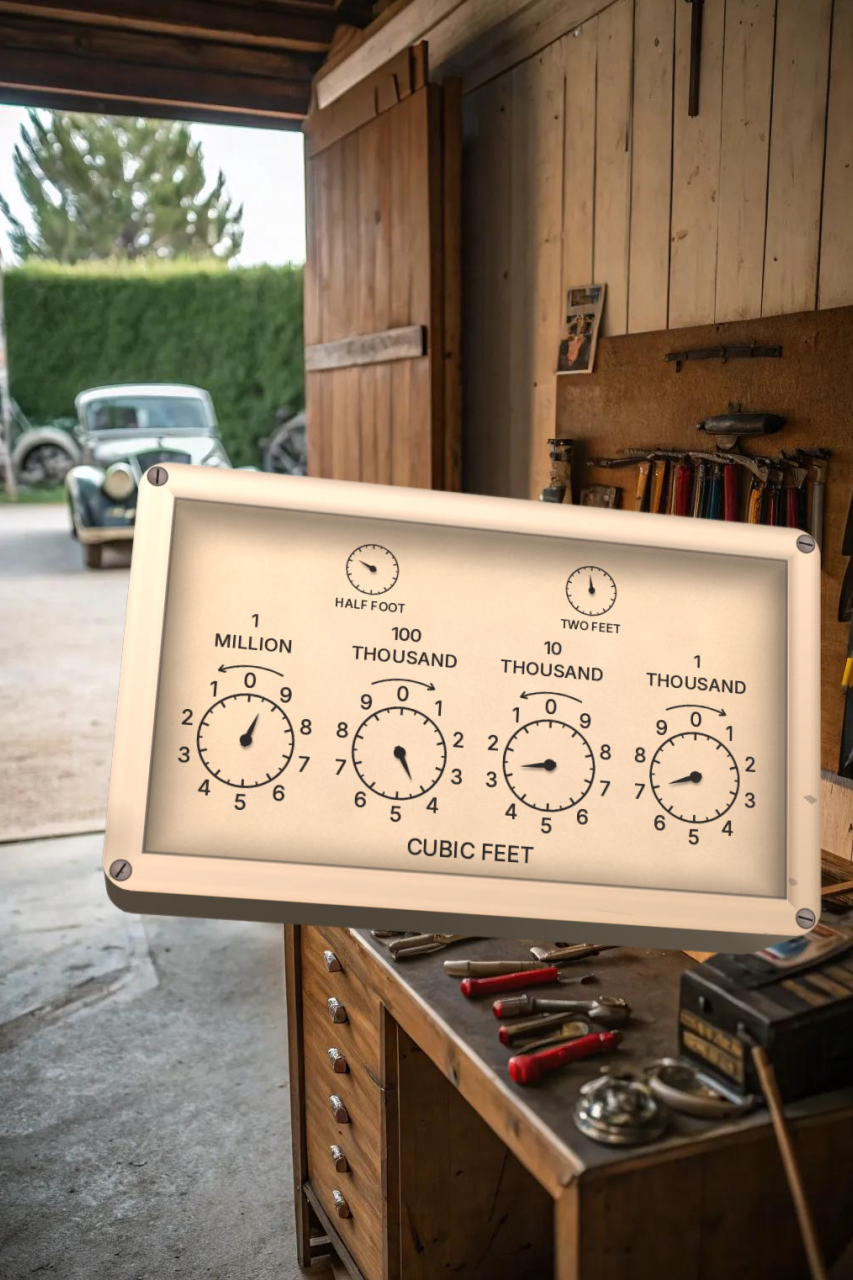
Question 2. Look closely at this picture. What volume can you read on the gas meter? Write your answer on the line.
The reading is 942700 ft³
